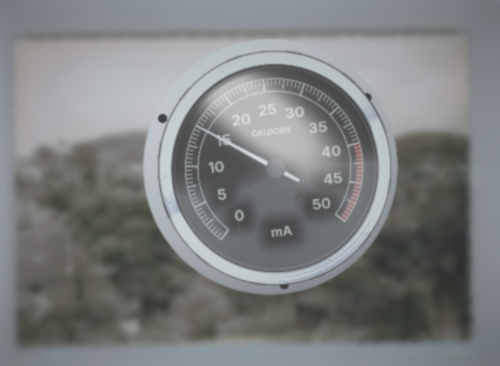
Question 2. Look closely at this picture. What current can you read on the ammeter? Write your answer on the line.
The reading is 15 mA
